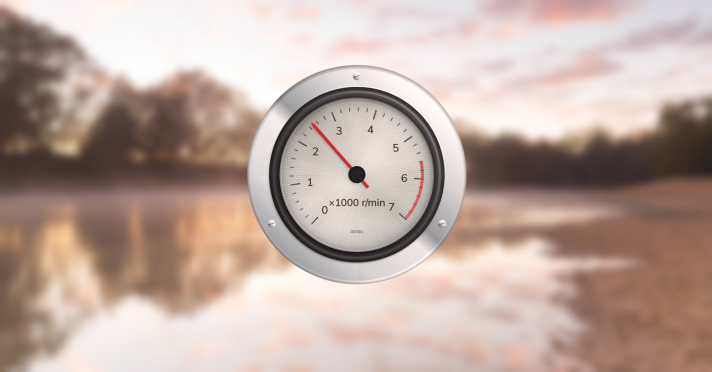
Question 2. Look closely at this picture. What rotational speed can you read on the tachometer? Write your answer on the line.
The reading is 2500 rpm
